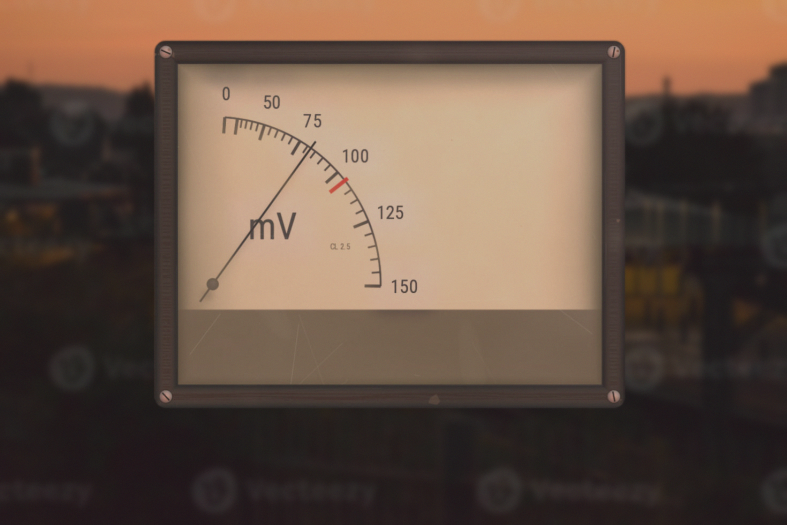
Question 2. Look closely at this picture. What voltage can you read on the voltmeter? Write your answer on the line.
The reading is 82.5 mV
